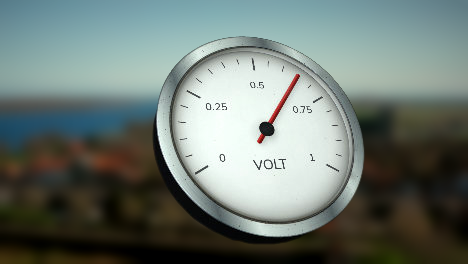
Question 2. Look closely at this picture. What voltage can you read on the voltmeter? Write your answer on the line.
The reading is 0.65 V
